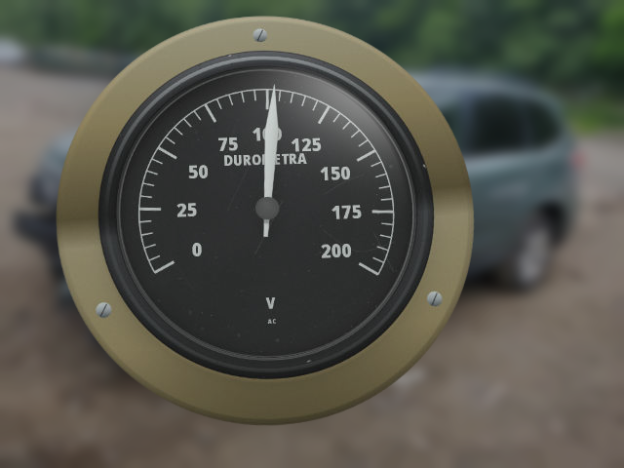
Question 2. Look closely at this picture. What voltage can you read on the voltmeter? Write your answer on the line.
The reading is 102.5 V
